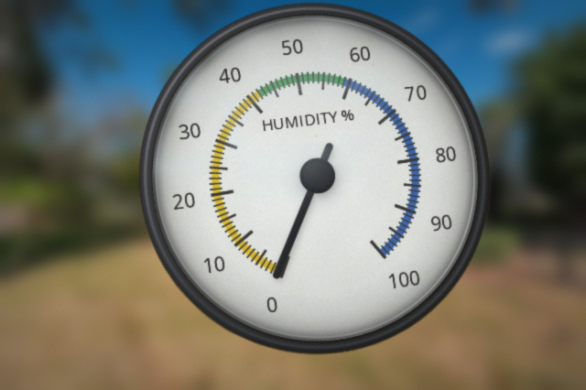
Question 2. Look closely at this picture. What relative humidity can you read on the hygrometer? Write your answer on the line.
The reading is 1 %
